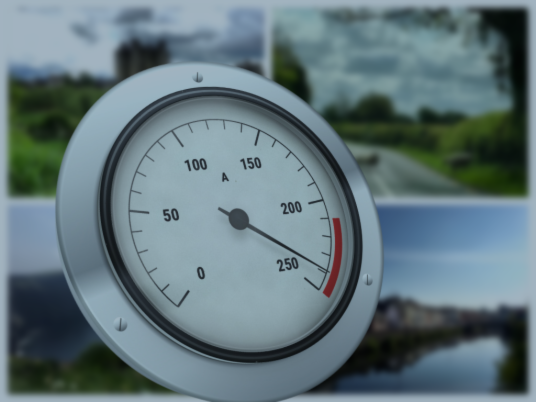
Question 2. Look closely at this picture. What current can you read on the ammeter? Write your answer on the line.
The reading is 240 A
